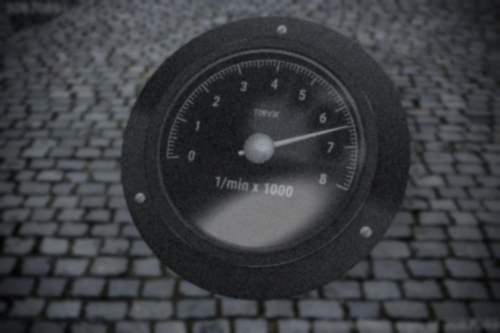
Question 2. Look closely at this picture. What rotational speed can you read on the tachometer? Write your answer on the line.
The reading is 6500 rpm
